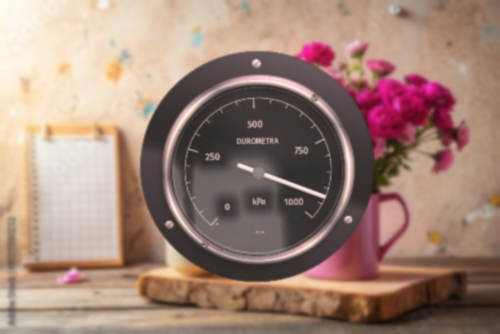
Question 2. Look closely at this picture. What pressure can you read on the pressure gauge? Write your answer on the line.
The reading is 925 kPa
